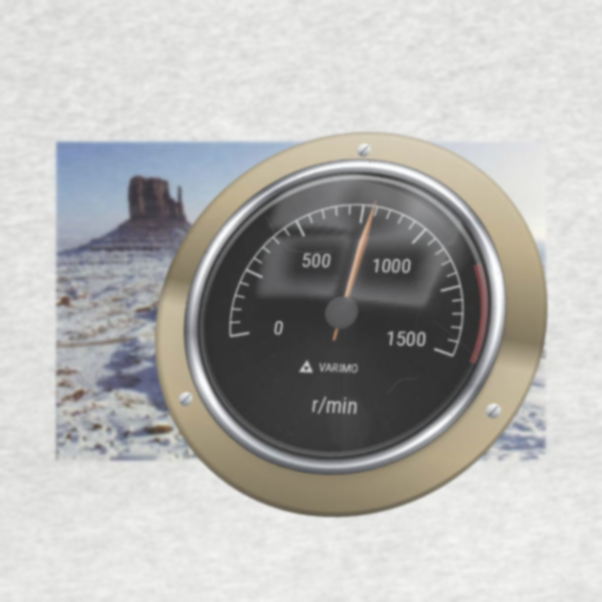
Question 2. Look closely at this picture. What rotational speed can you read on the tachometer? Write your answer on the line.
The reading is 800 rpm
